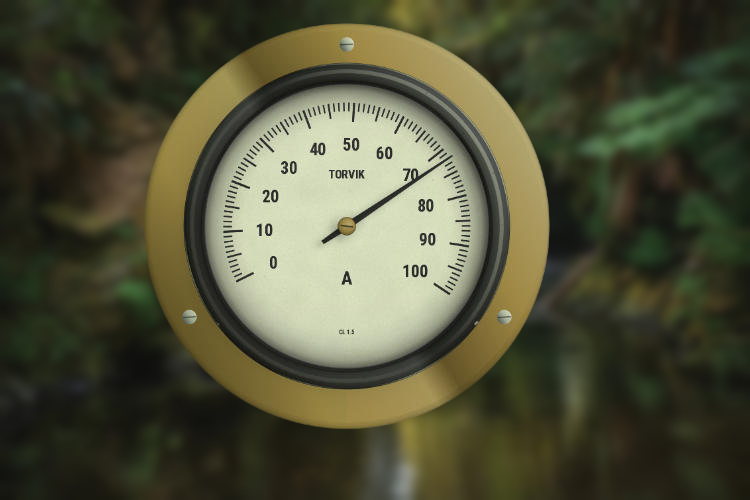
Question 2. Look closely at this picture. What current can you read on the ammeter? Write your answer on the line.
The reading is 72 A
